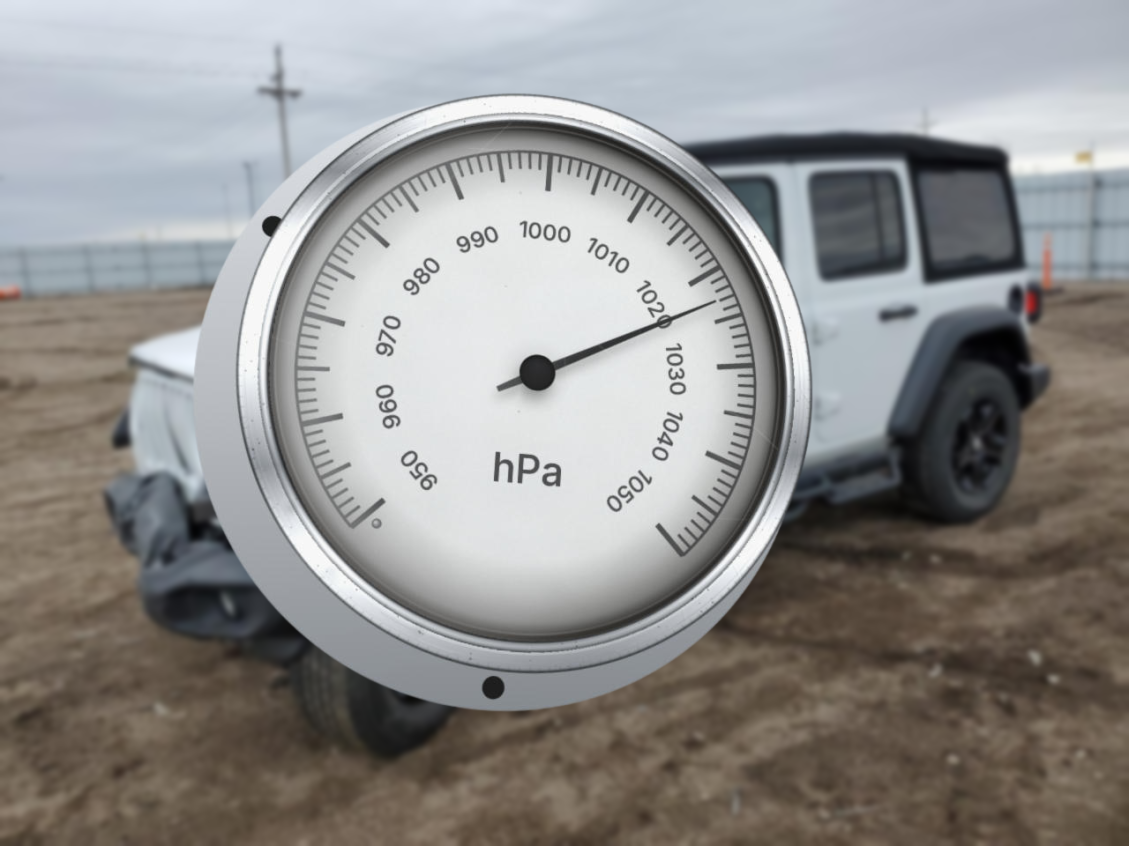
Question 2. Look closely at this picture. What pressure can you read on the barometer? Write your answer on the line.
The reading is 1023 hPa
